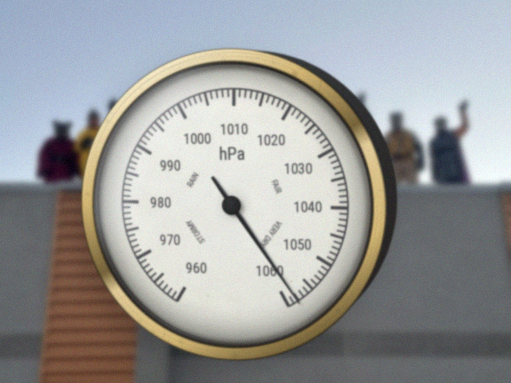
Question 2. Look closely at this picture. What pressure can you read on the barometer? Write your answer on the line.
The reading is 1058 hPa
